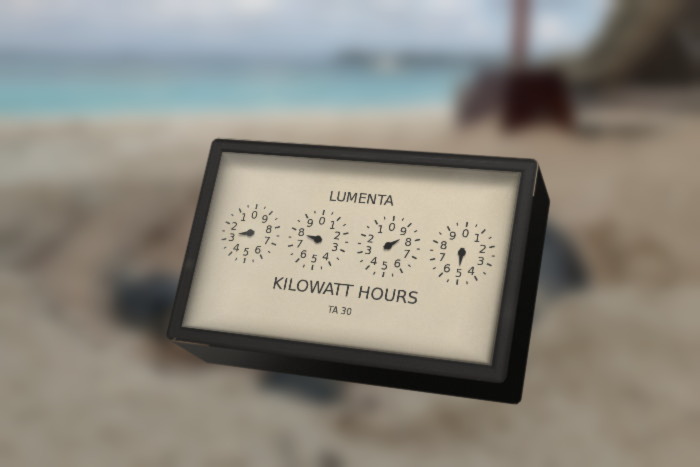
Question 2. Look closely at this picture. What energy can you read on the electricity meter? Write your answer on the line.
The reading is 2785 kWh
